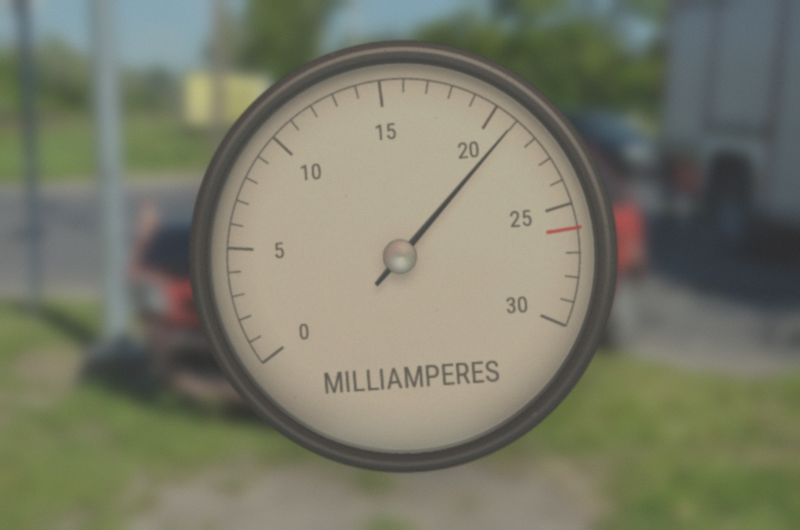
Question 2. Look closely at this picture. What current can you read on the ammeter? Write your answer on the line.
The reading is 21 mA
